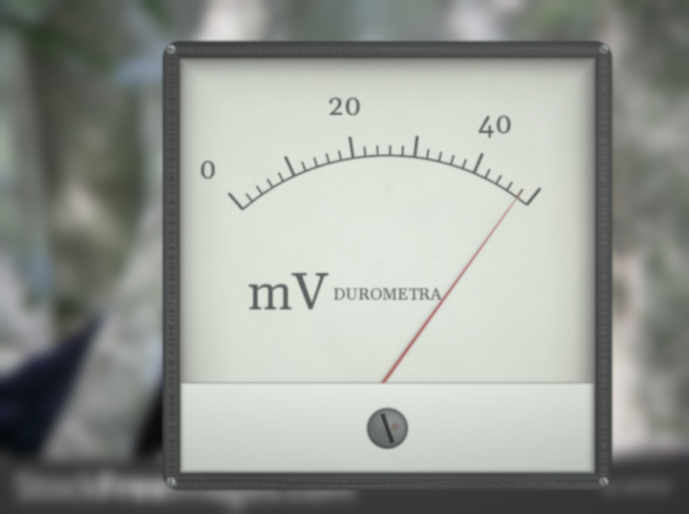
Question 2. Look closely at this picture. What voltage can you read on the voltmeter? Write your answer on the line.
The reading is 48 mV
